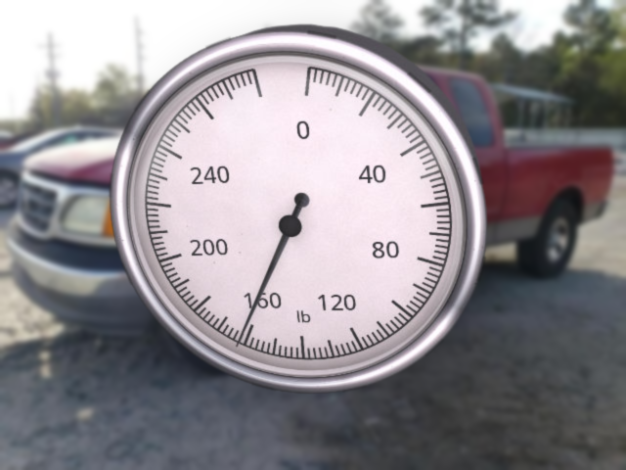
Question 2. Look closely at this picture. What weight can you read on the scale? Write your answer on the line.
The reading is 162 lb
